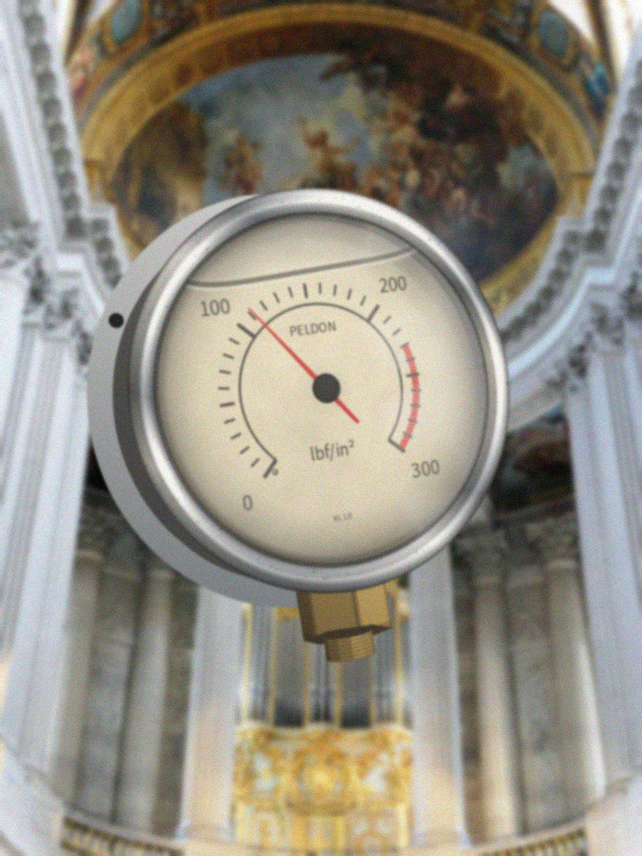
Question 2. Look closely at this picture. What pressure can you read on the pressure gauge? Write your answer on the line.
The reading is 110 psi
